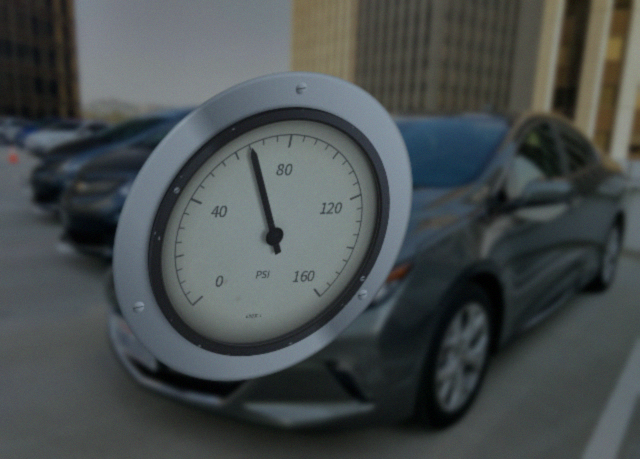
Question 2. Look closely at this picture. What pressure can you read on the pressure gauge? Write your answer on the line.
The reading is 65 psi
